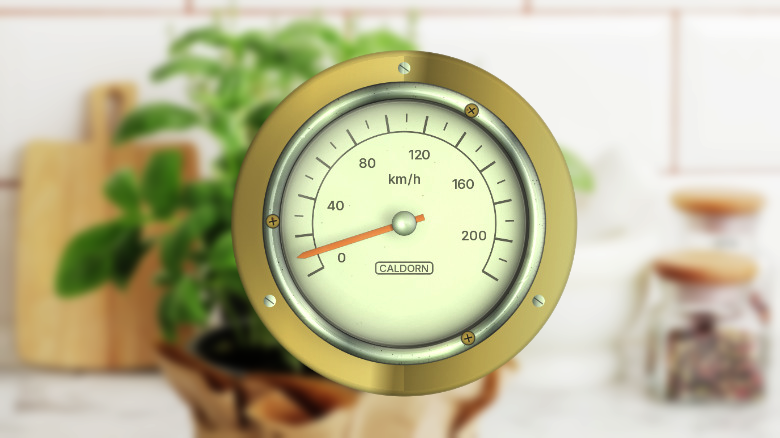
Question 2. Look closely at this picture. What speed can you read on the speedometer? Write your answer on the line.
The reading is 10 km/h
